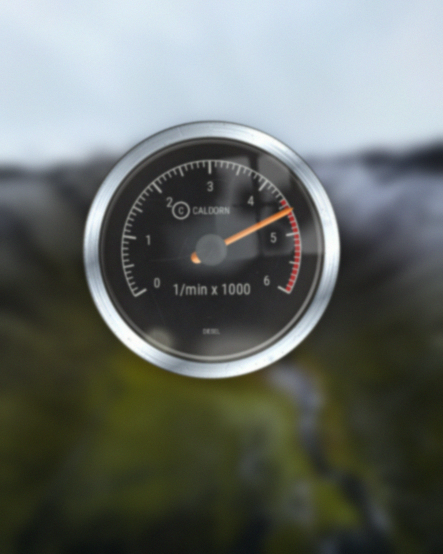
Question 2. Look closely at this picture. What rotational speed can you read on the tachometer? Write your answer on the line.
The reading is 4600 rpm
